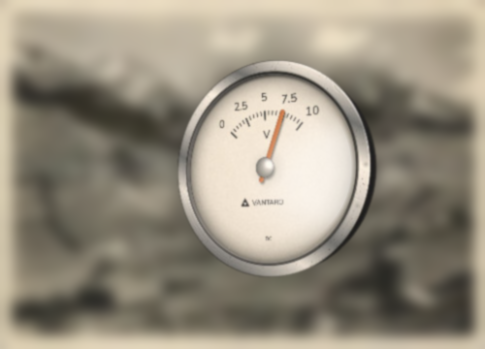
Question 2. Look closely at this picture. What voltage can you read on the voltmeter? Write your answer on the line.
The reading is 7.5 V
